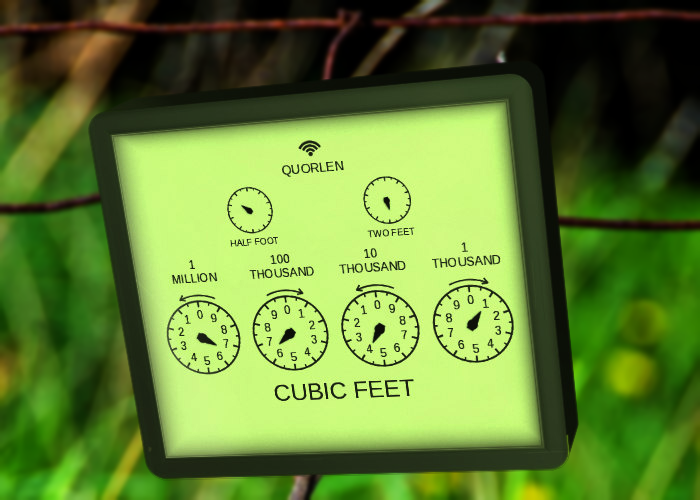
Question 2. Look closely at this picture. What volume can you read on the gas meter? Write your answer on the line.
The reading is 664100 ft³
